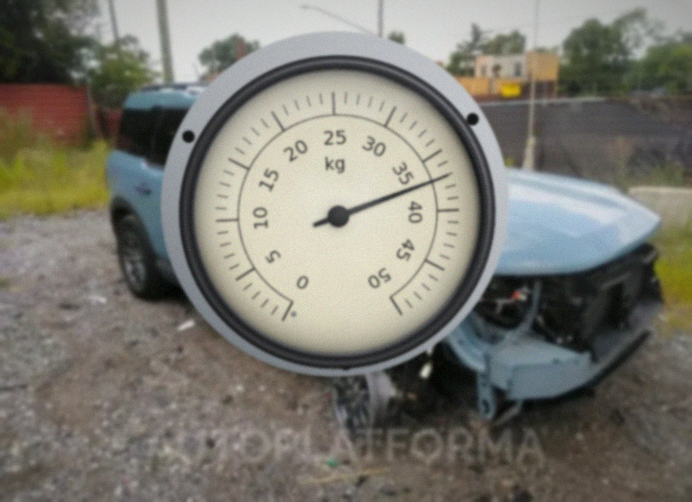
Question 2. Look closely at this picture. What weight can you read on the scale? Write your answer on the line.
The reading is 37 kg
